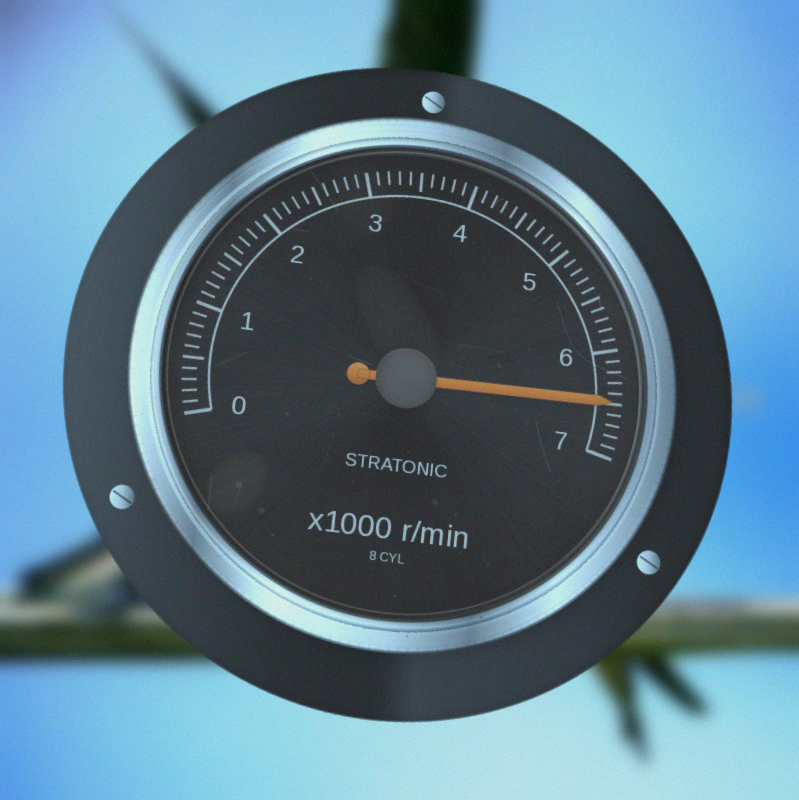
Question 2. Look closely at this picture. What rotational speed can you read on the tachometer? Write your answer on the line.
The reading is 6500 rpm
